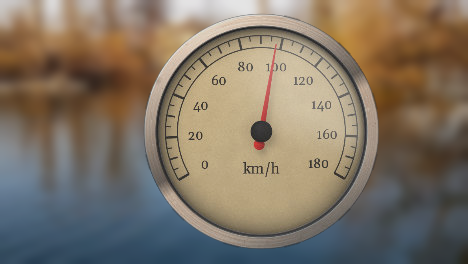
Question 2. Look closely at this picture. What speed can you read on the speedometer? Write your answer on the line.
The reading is 97.5 km/h
